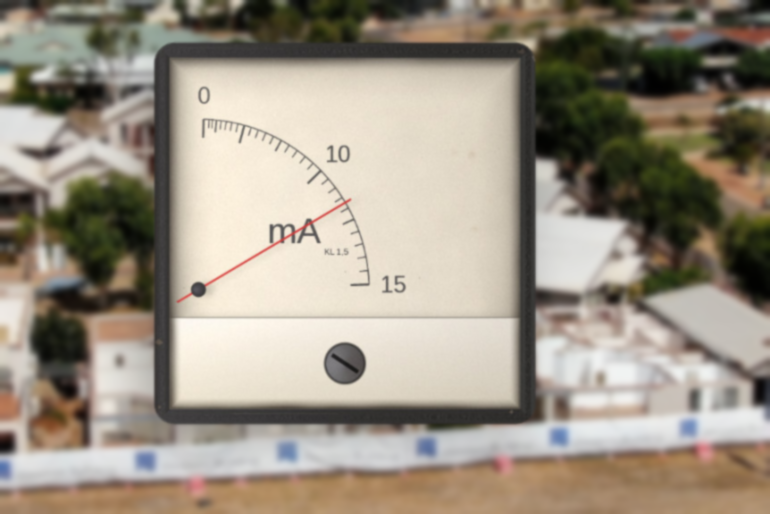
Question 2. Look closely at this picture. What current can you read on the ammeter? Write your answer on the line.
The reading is 11.75 mA
